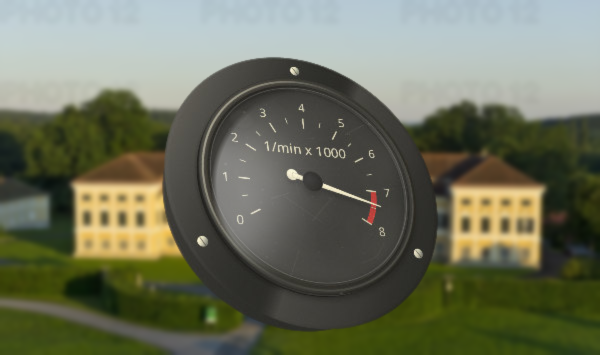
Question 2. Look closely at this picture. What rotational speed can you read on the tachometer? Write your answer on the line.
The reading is 7500 rpm
